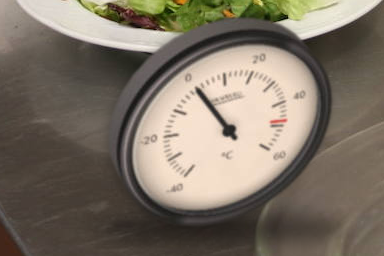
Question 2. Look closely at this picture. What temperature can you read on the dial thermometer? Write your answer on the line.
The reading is 0 °C
